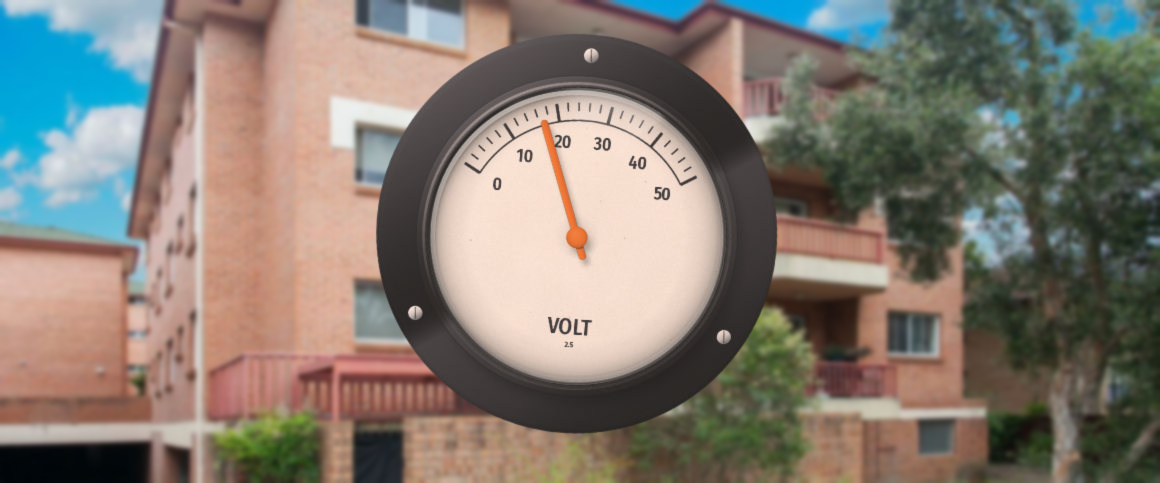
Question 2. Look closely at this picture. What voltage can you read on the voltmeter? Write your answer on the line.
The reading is 17 V
